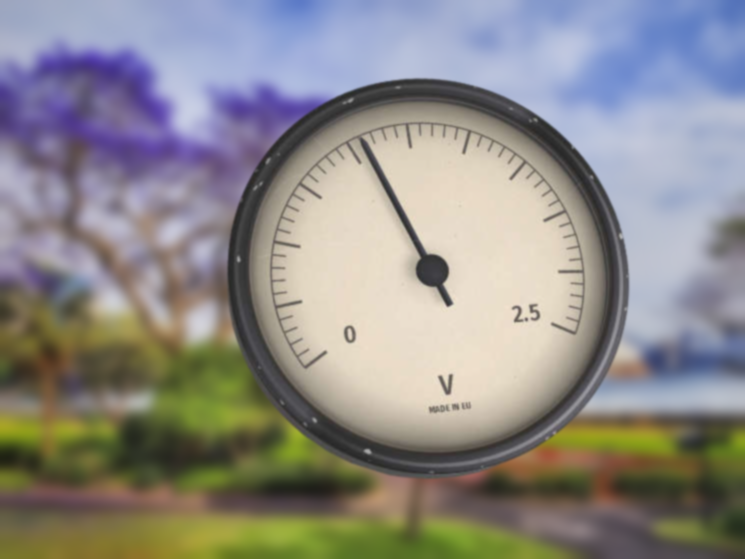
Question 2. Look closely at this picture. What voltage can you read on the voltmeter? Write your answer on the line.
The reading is 1.05 V
